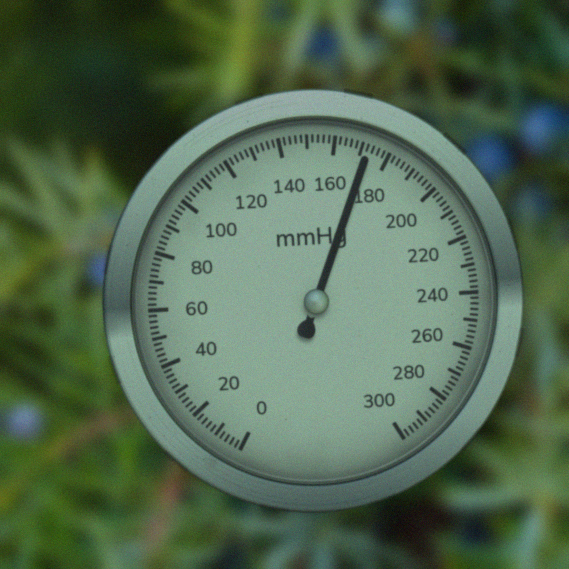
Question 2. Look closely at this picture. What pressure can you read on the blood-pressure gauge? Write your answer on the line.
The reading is 172 mmHg
